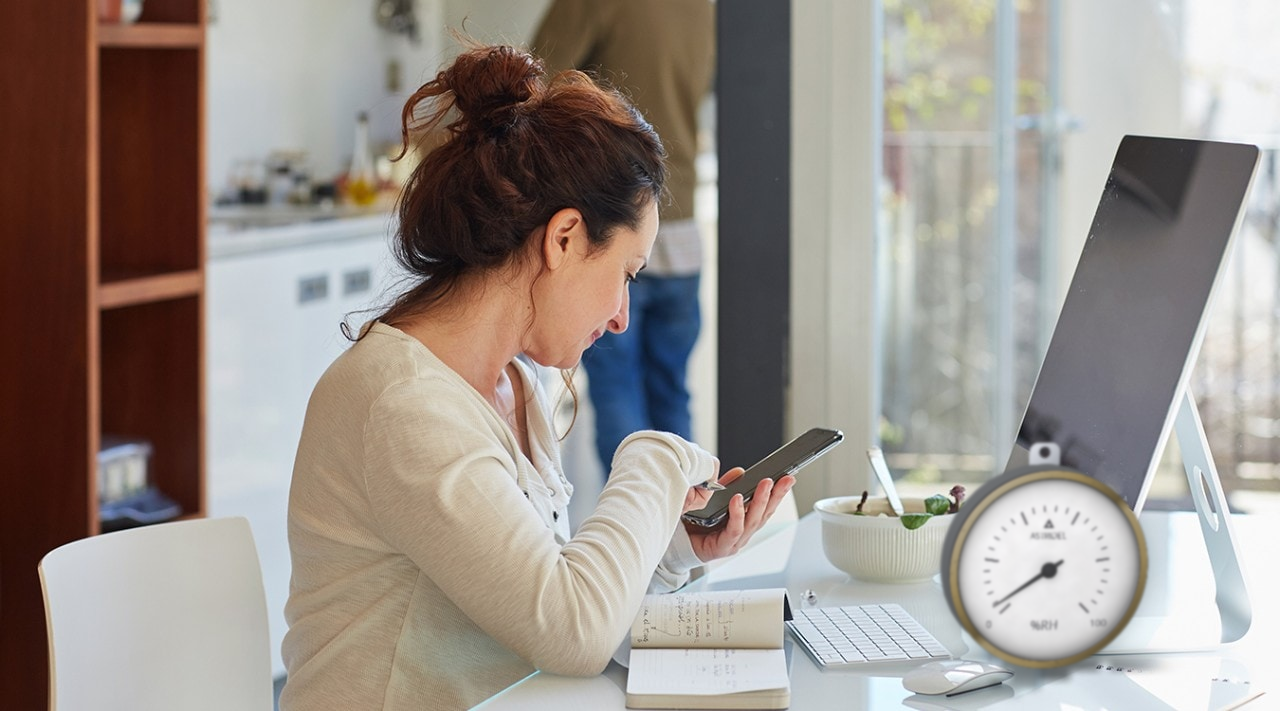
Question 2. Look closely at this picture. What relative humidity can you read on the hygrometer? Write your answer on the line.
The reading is 4 %
